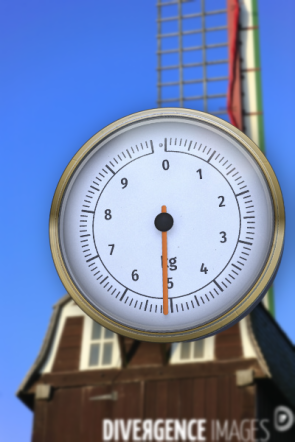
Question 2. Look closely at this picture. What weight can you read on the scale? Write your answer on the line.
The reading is 5.1 kg
